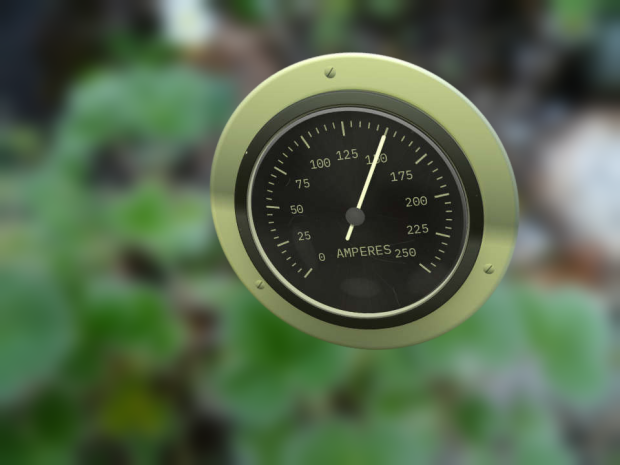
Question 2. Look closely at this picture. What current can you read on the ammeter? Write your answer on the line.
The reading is 150 A
